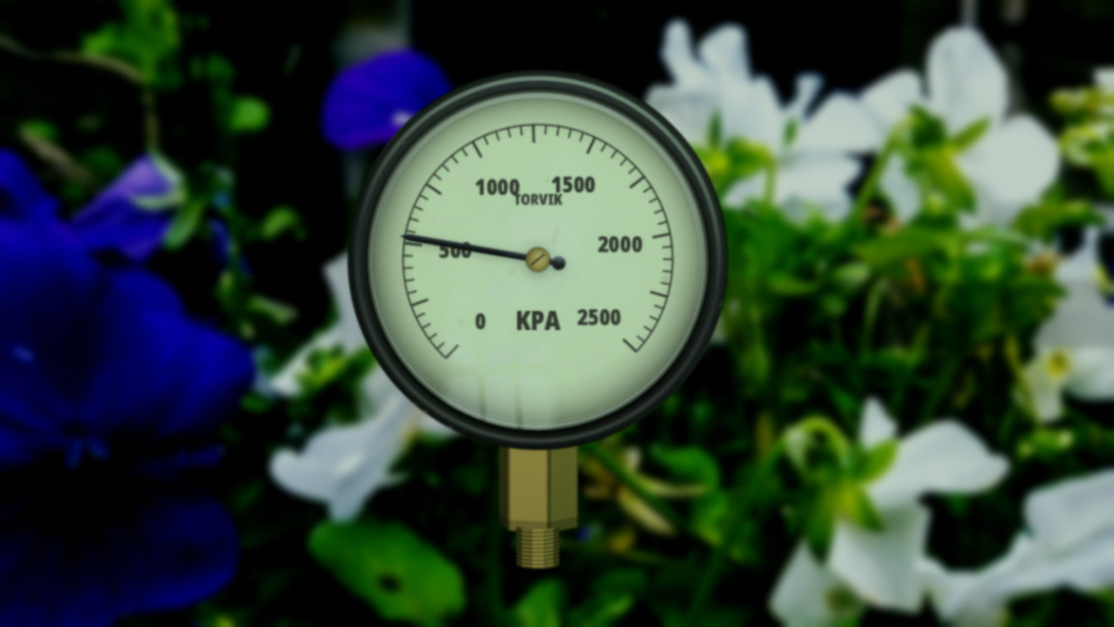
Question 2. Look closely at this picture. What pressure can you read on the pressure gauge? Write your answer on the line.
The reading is 525 kPa
